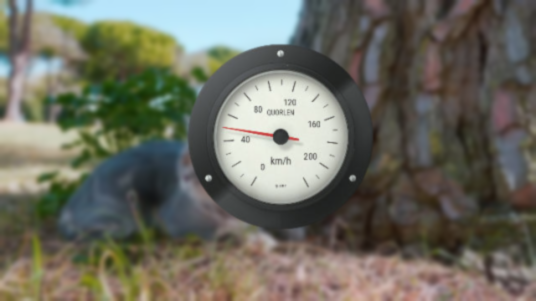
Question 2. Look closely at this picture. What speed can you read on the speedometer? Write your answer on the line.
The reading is 50 km/h
